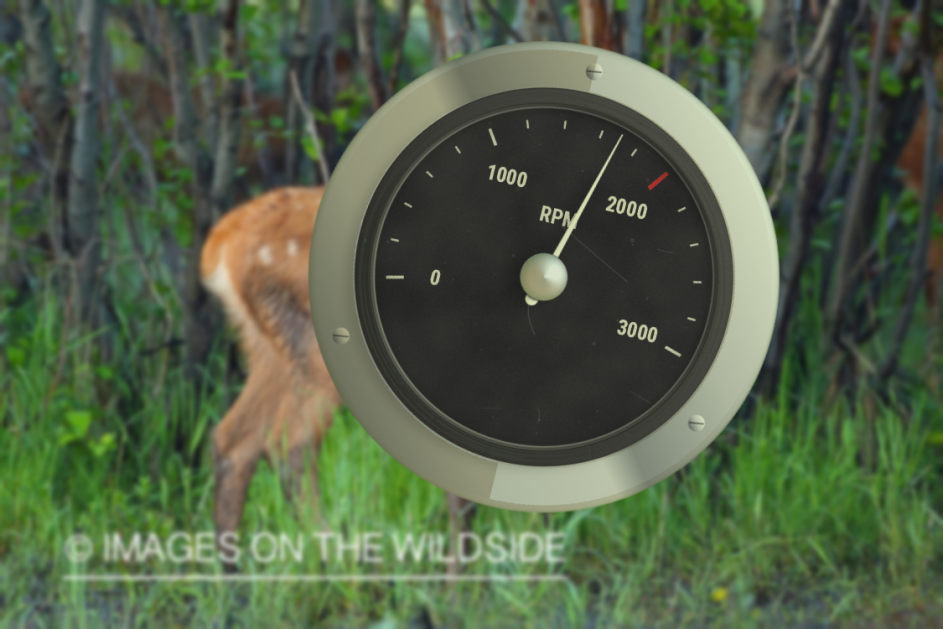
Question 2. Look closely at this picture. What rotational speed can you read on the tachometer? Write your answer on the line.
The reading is 1700 rpm
